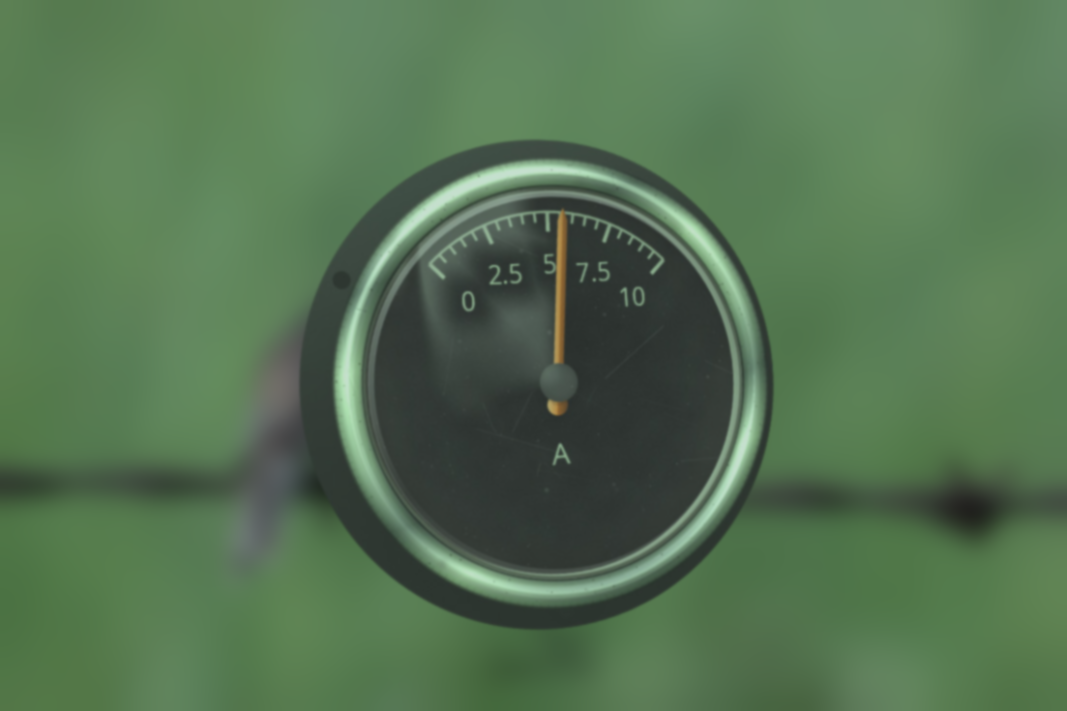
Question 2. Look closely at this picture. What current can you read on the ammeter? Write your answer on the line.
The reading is 5.5 A
